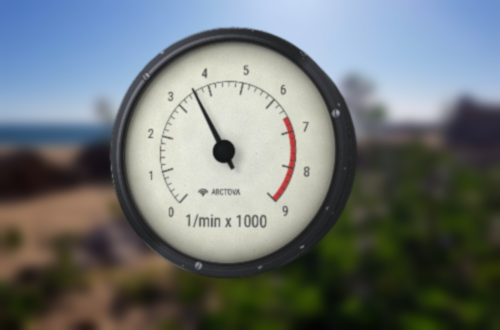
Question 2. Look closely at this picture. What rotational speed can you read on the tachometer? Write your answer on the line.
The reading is 3600 rpm
